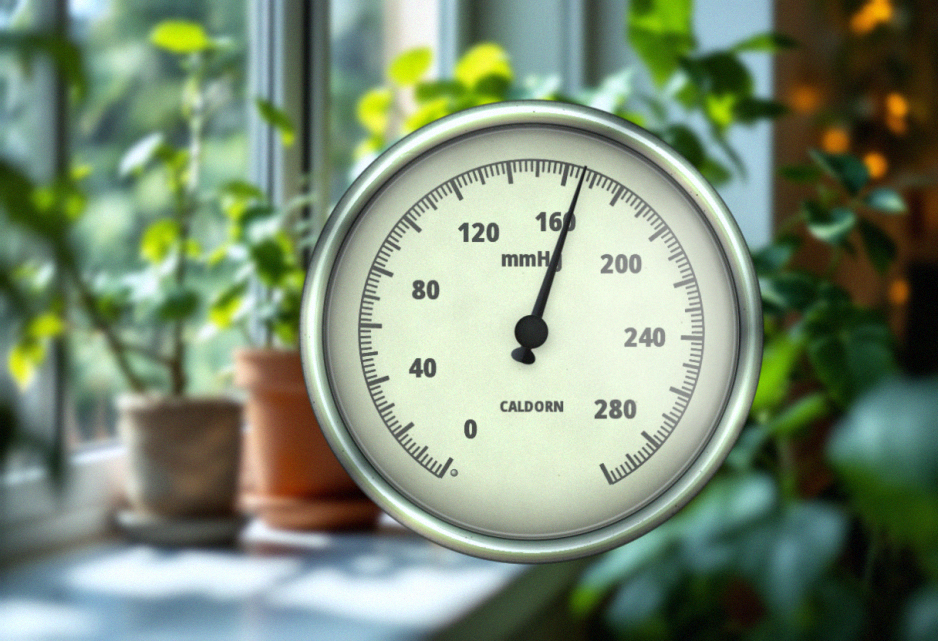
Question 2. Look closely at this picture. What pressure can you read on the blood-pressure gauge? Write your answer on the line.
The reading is 166 mmHg
